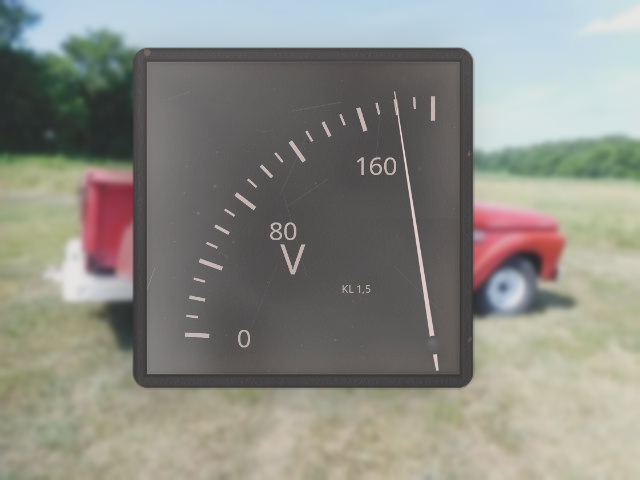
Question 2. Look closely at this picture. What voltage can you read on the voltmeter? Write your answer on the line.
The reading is 180 V
